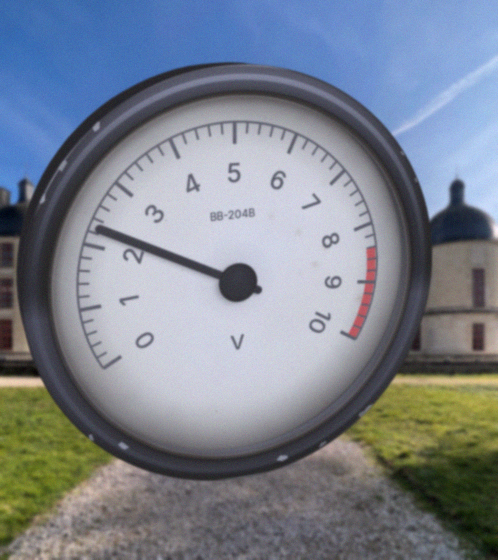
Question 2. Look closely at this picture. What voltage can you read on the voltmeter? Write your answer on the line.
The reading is 2.3 V
